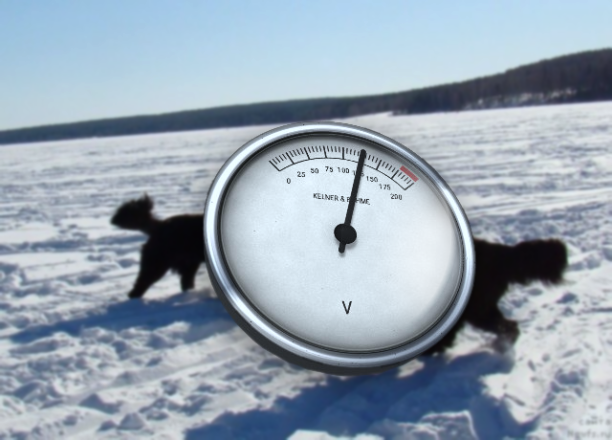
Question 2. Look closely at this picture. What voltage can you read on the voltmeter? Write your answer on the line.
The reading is 125 V
